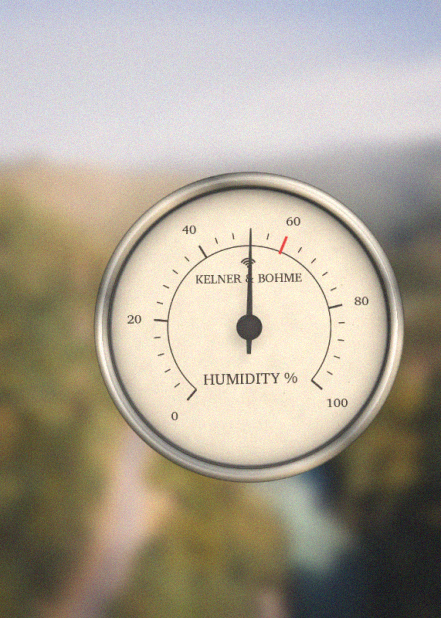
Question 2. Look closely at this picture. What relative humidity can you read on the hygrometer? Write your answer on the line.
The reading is 52 %
